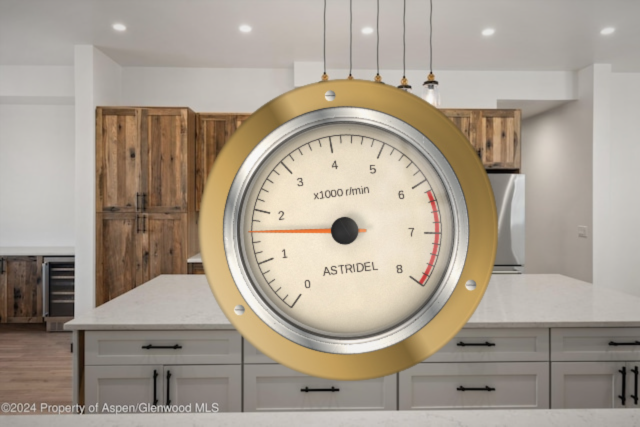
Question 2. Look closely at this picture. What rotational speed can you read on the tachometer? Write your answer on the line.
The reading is 1600 rpm
